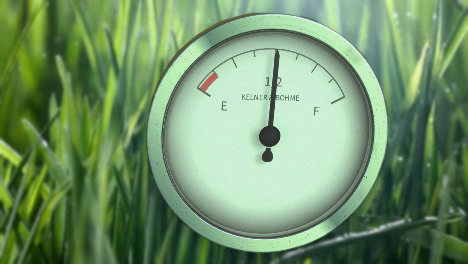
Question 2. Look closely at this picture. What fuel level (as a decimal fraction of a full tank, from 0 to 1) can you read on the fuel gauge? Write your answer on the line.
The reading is 0.5
